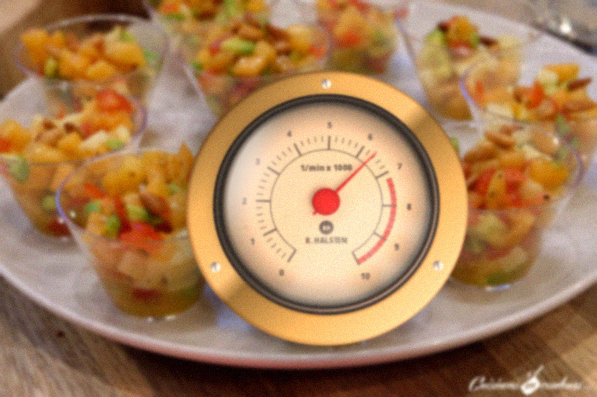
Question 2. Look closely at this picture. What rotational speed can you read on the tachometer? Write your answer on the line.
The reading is 6400 rpm
